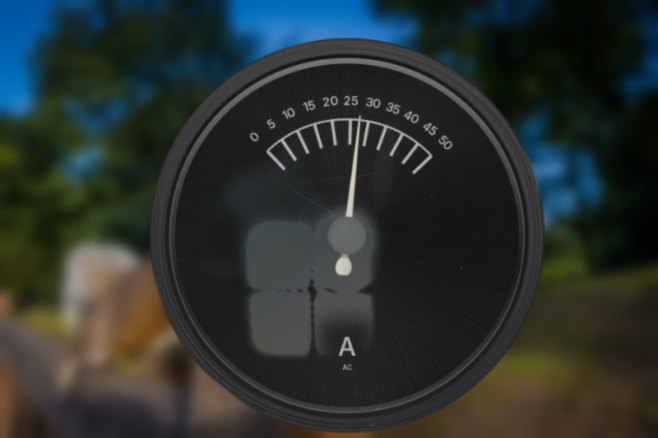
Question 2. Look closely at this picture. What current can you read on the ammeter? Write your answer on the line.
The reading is 27.5 A
